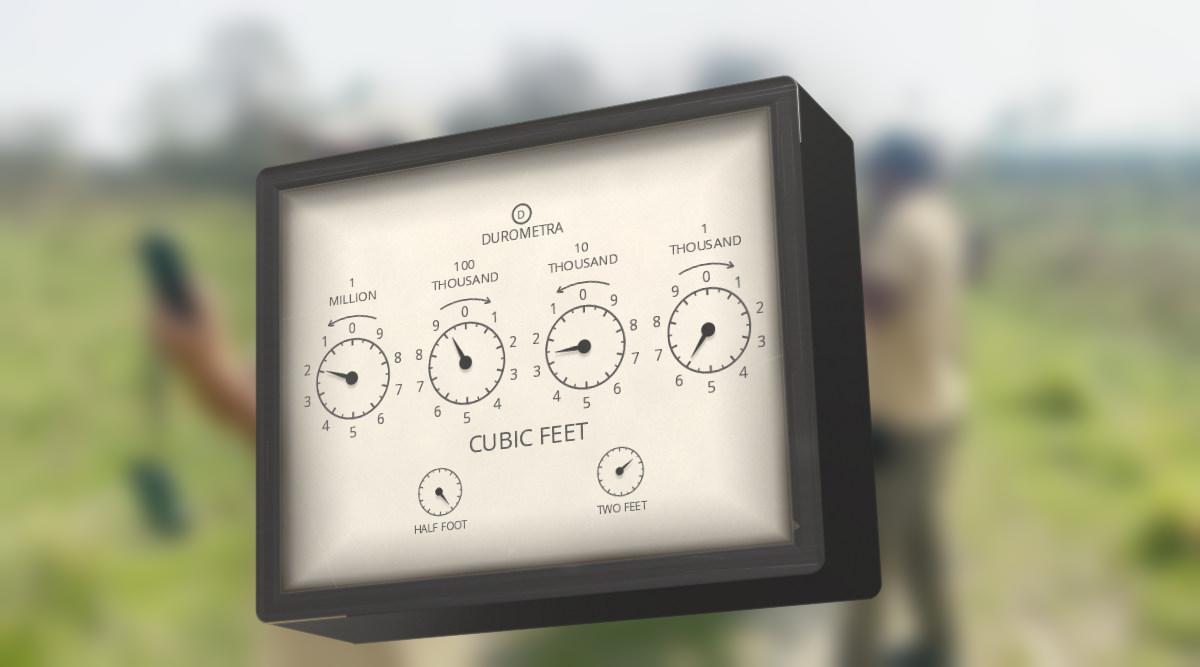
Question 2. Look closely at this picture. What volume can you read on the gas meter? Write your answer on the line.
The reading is 192600 ft³
